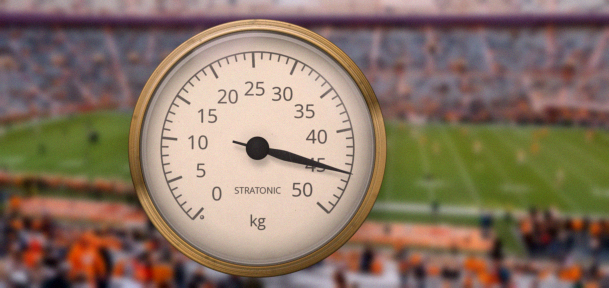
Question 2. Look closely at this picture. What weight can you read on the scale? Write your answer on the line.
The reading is 45 kg
